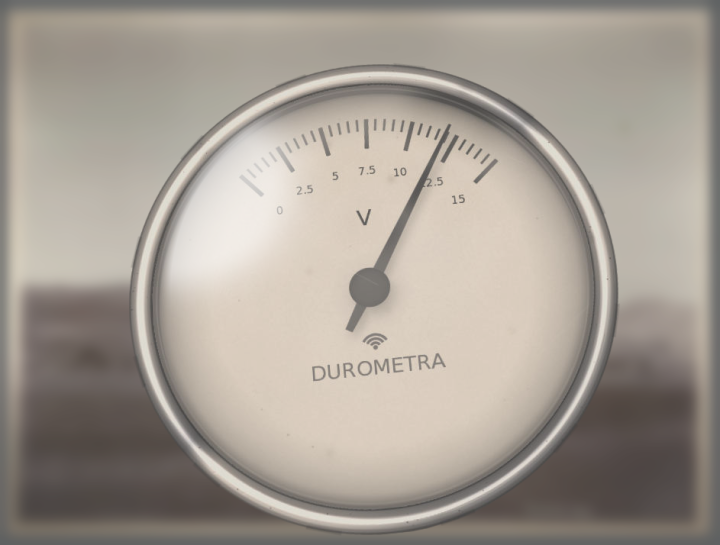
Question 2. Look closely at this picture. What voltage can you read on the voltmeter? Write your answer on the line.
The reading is 12 V
